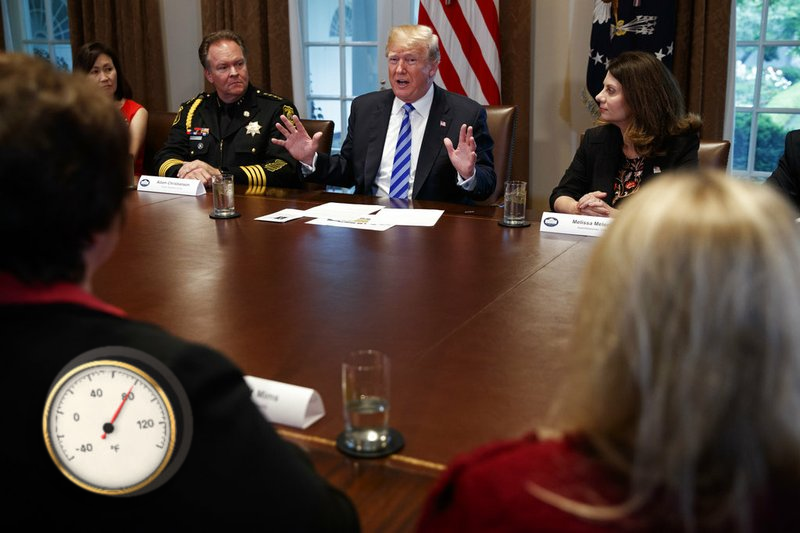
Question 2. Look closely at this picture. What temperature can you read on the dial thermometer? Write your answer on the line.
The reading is 80 °F
